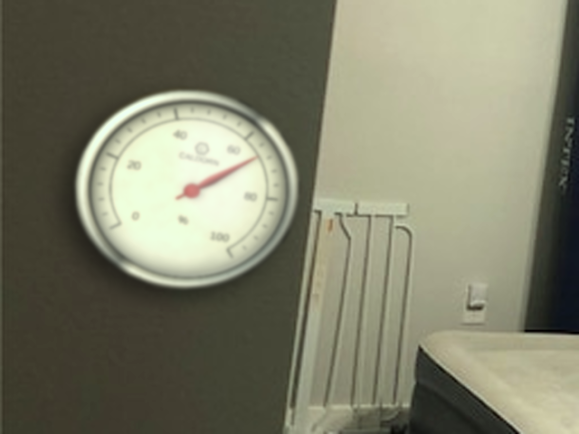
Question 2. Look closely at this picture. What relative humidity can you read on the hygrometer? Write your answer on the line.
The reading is 66 %
